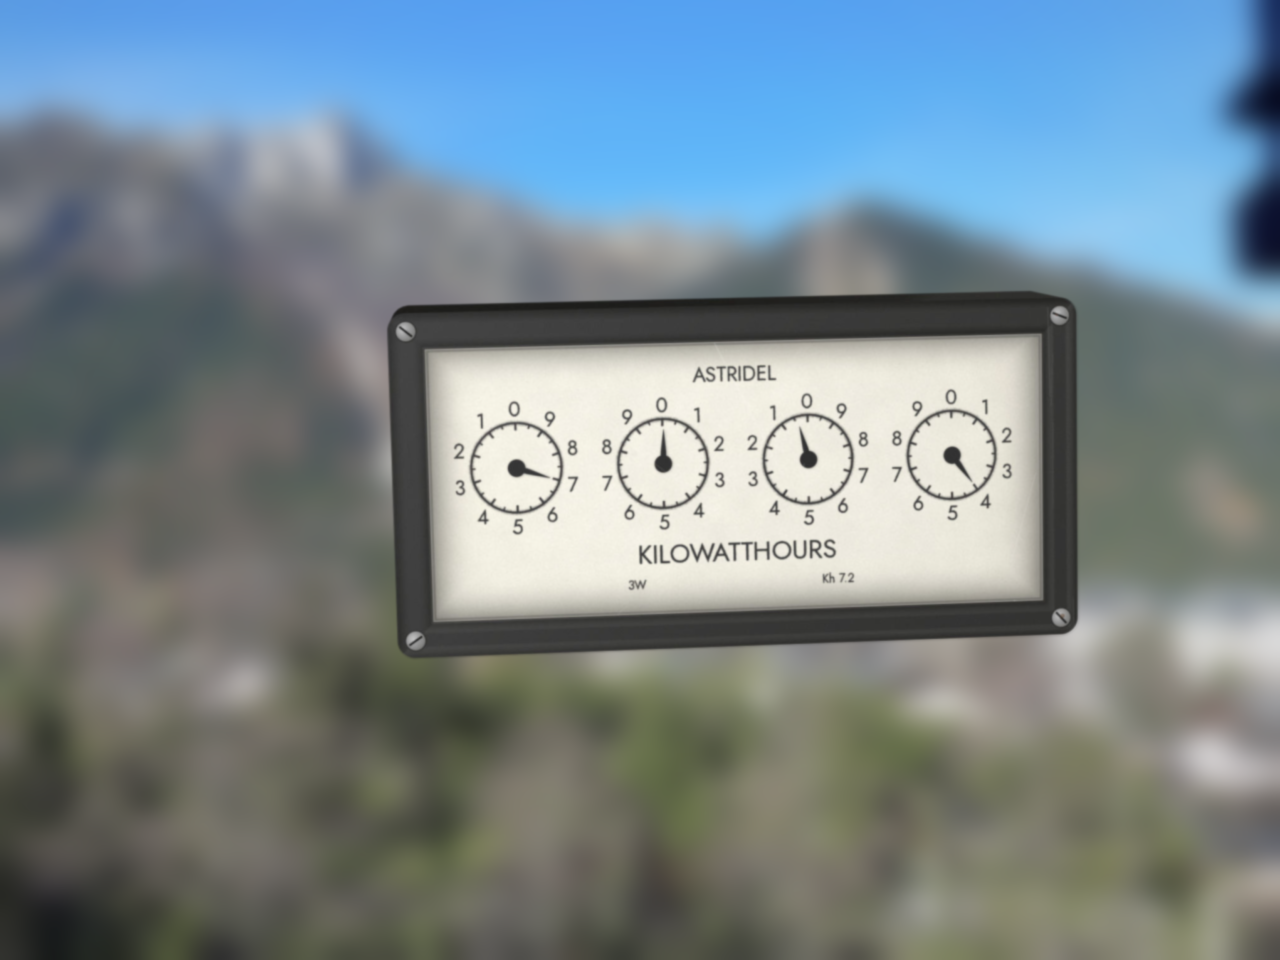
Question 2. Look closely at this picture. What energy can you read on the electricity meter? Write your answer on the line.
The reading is 7004 kWh
